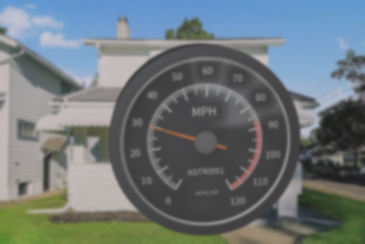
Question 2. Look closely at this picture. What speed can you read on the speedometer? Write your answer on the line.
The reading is 30 mph
